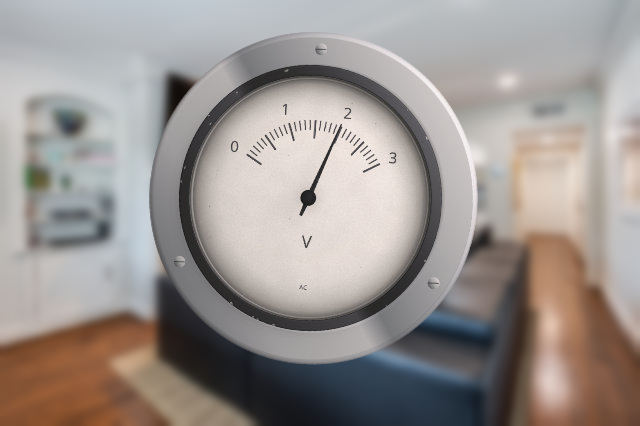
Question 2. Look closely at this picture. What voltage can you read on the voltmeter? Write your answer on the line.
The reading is 2 V
